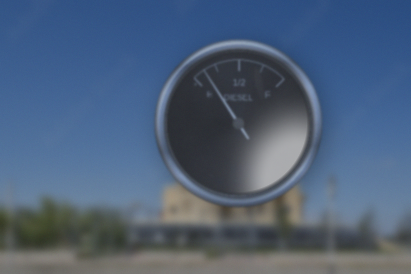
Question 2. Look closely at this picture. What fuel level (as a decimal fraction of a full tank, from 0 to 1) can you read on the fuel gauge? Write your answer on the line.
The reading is 0.125
